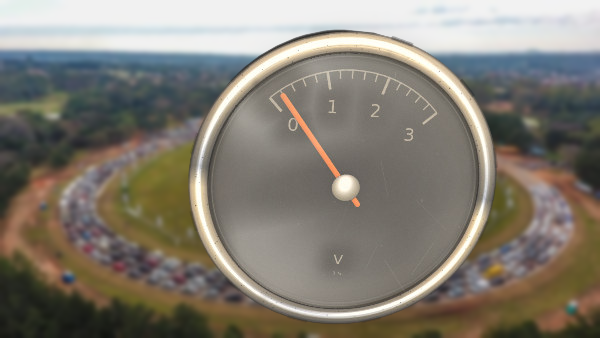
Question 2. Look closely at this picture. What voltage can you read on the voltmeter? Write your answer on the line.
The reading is 0.2 V
